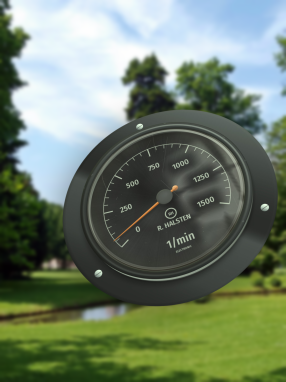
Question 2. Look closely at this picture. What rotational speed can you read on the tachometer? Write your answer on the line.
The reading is 50 rpm
